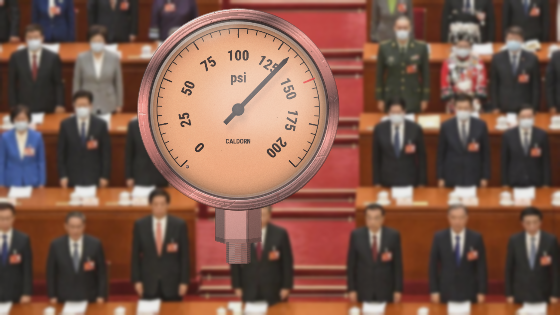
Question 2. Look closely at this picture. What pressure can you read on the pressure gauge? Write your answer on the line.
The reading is 132.5 psi
